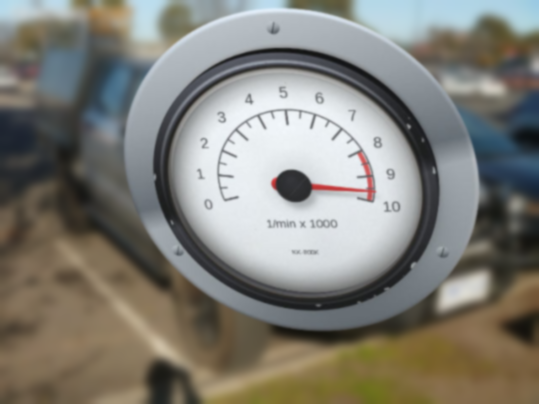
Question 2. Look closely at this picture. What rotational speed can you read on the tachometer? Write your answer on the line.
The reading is 9500 rpm
